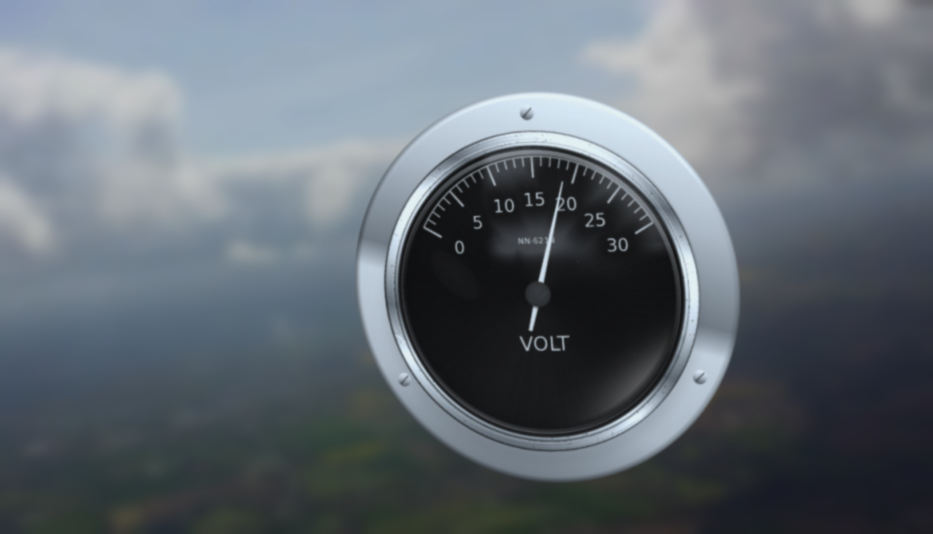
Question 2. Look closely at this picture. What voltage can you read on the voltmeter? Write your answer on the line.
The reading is 19 V
